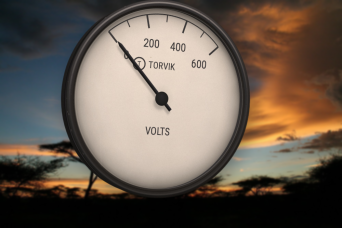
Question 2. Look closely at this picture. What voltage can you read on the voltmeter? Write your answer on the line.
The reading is 0 V
